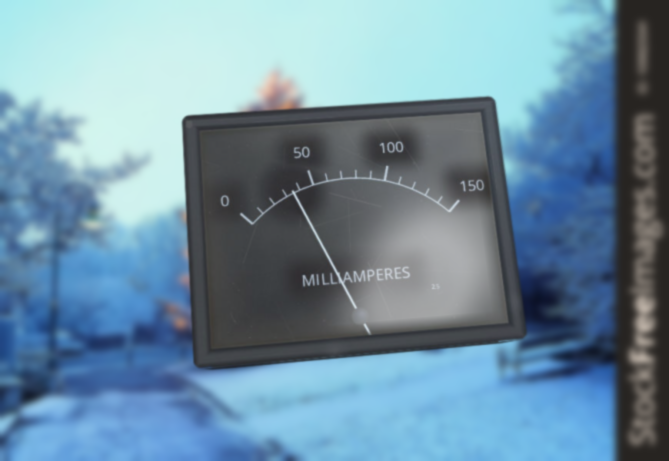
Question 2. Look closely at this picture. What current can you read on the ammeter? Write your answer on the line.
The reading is 35 mA
